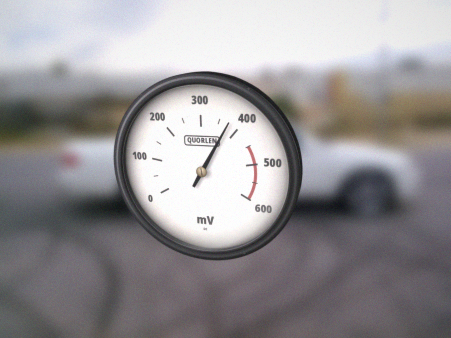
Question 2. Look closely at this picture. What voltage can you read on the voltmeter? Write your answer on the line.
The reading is 375 mV
